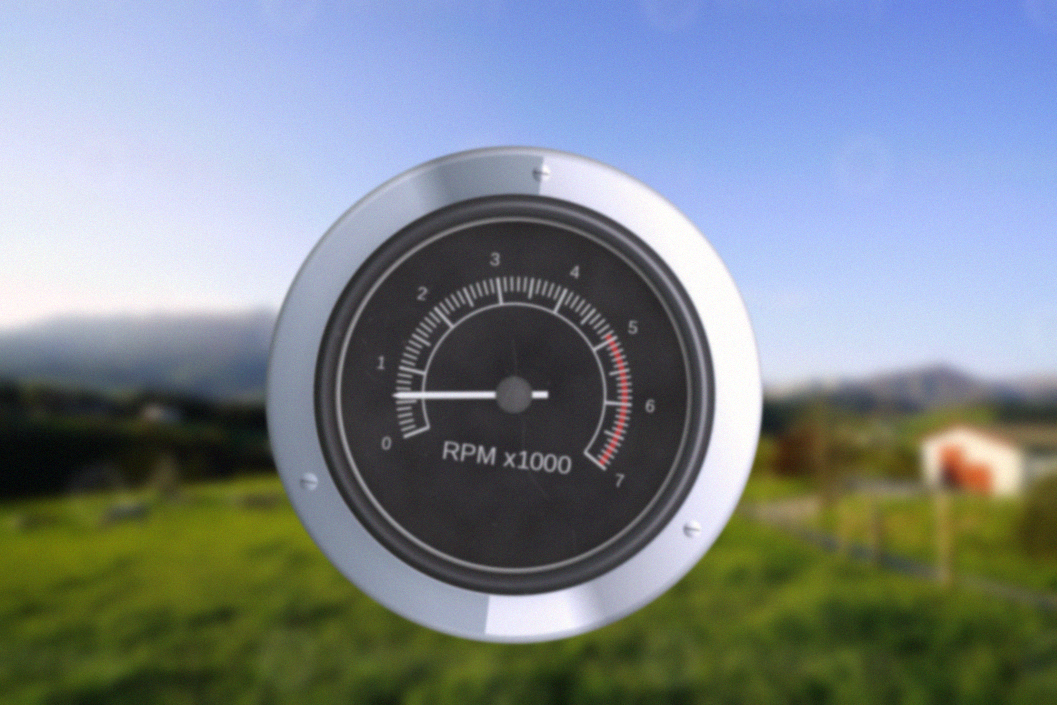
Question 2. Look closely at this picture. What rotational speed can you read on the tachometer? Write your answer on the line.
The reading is 600 rpm
